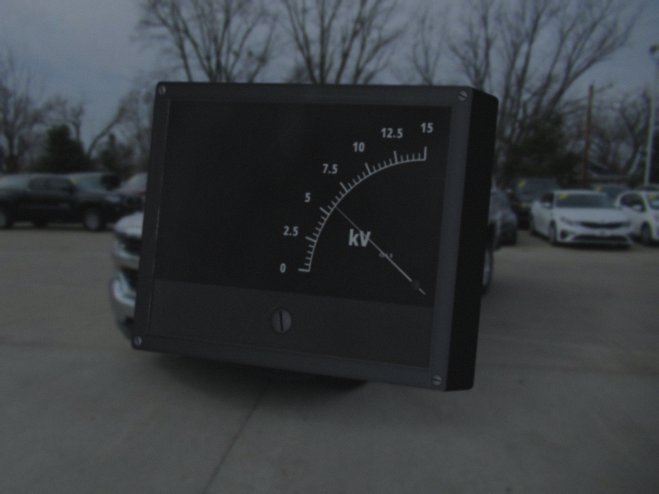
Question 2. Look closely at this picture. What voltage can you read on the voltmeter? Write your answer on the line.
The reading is 6 kV
